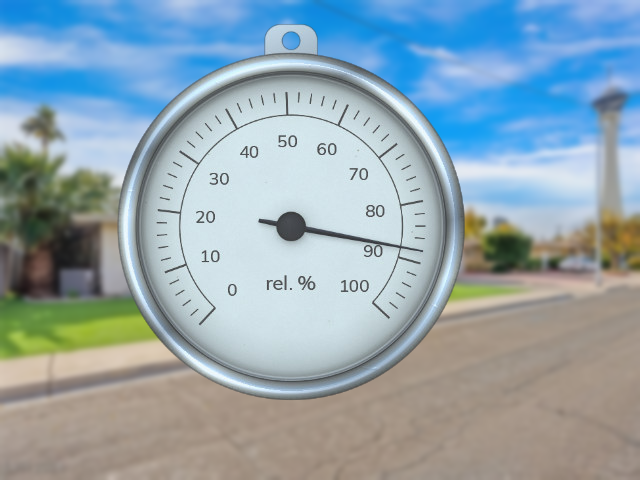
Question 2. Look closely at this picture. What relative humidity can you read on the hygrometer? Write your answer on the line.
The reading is 88 %
